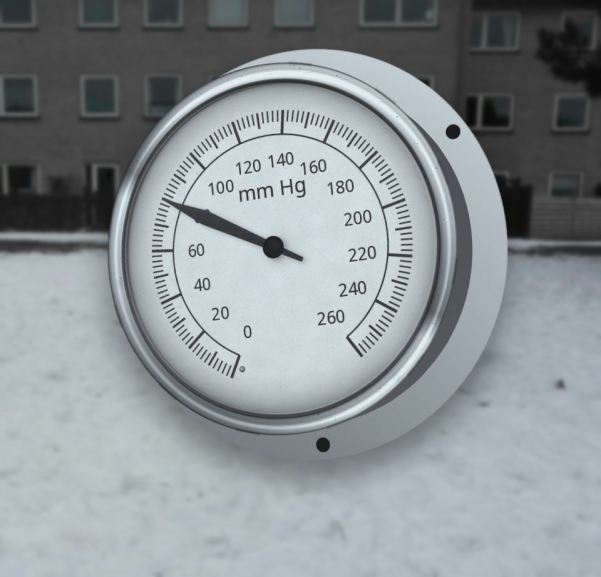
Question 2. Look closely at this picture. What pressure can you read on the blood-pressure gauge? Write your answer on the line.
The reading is 80 mmHg
